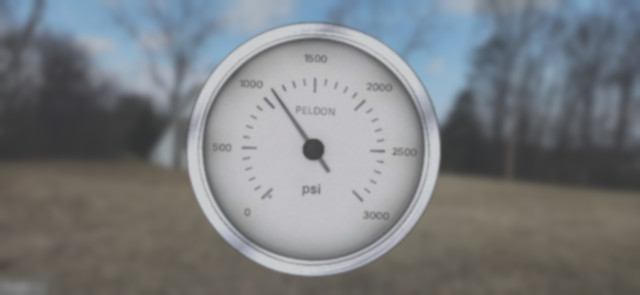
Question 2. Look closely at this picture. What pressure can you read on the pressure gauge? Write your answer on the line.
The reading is 1100 psi
